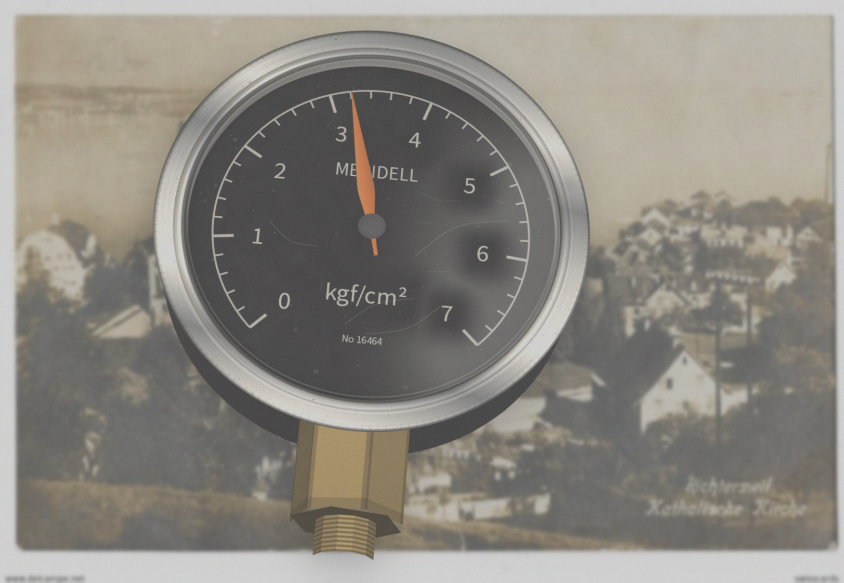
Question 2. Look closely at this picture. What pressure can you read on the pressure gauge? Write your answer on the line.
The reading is 3.2 kg/cm²
